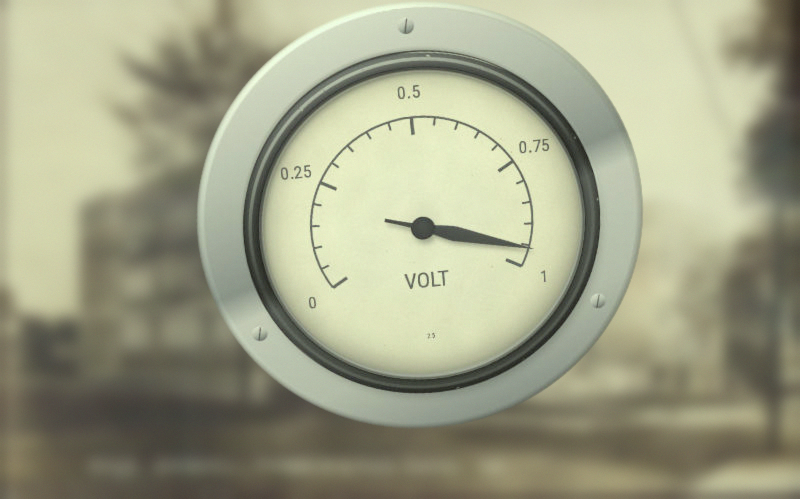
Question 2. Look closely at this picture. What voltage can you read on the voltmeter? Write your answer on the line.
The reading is 0.95 V
